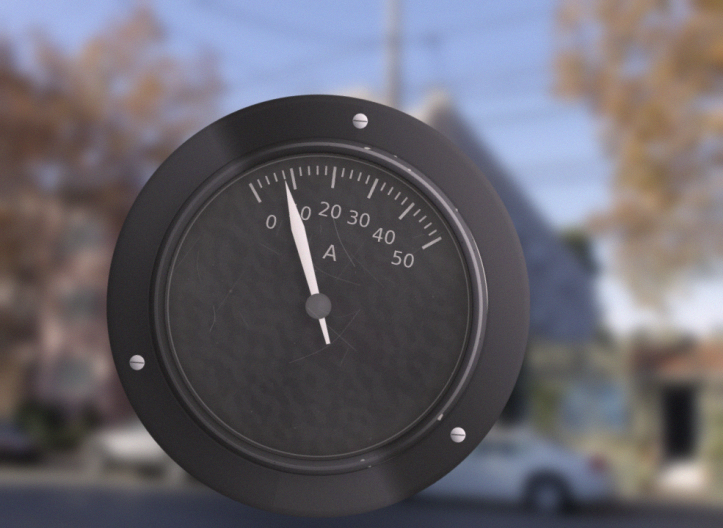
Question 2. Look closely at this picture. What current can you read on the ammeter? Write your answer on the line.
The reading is 8 A
